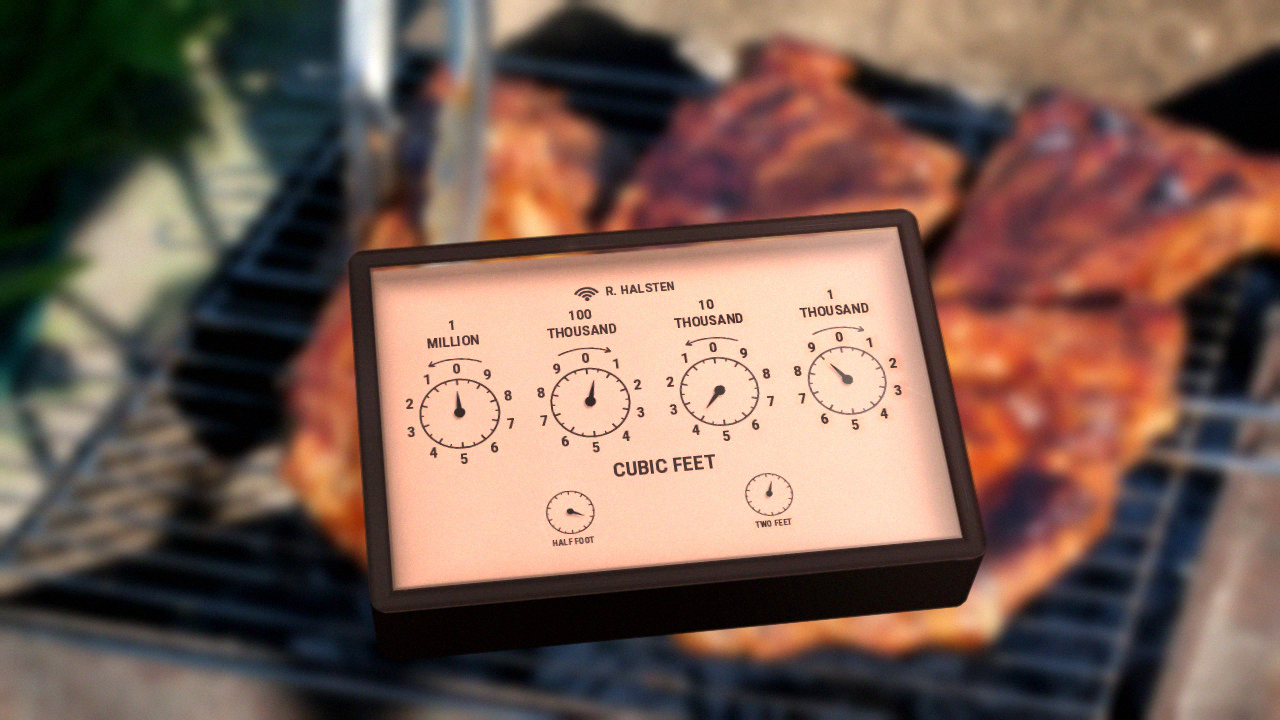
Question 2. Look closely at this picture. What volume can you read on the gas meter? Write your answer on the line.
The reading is 3900 ft³
